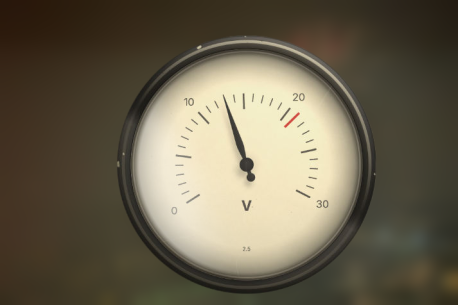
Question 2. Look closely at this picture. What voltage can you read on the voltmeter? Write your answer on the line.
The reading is 13 V
